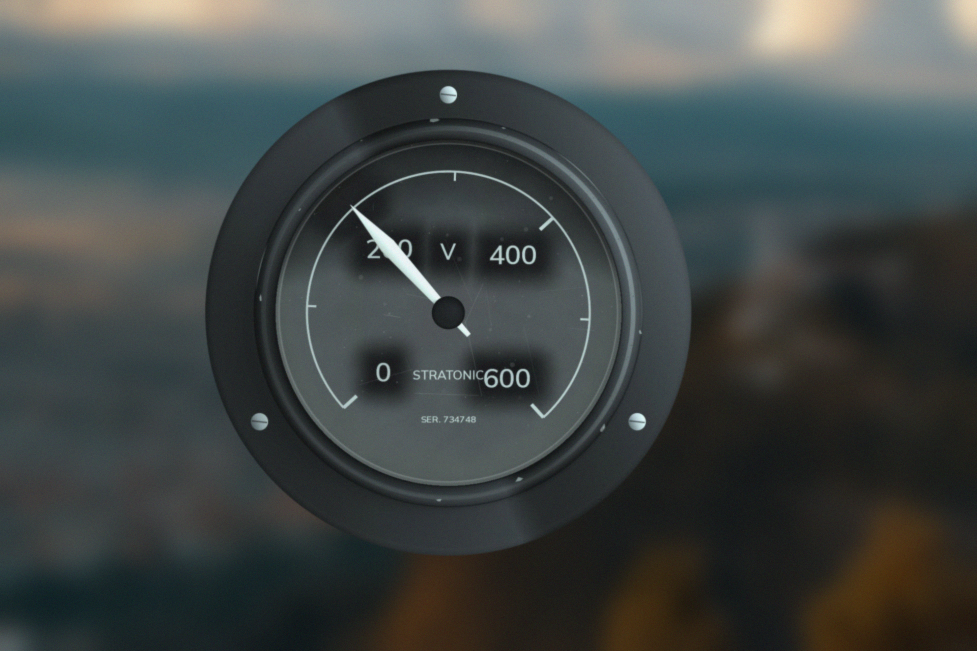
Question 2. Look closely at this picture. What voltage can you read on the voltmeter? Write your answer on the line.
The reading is 200 V
